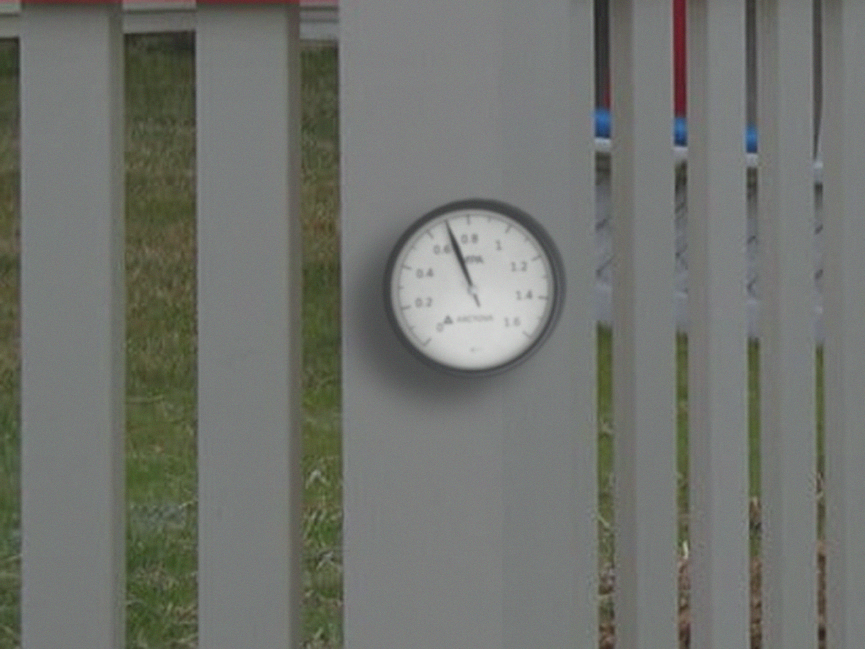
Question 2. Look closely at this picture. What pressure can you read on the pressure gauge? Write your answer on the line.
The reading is 0.7 MPa
